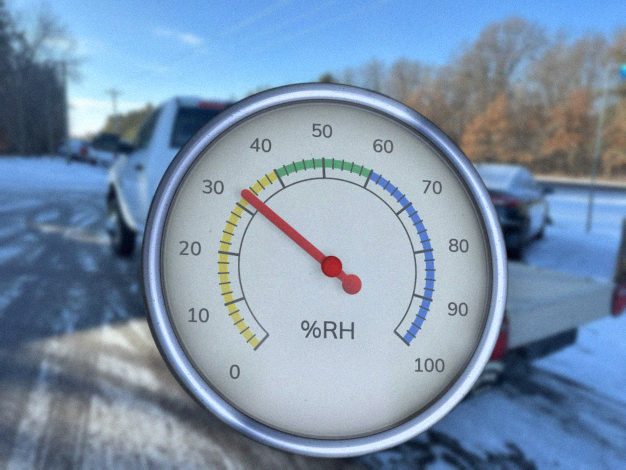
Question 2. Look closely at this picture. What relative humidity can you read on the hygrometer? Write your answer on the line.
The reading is 32 %
